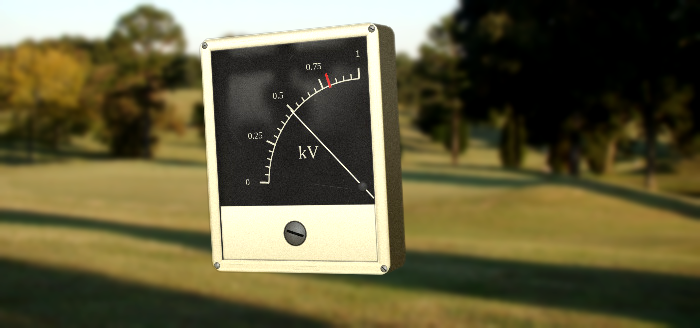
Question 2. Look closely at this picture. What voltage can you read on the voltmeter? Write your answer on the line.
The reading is 0.5 kV
